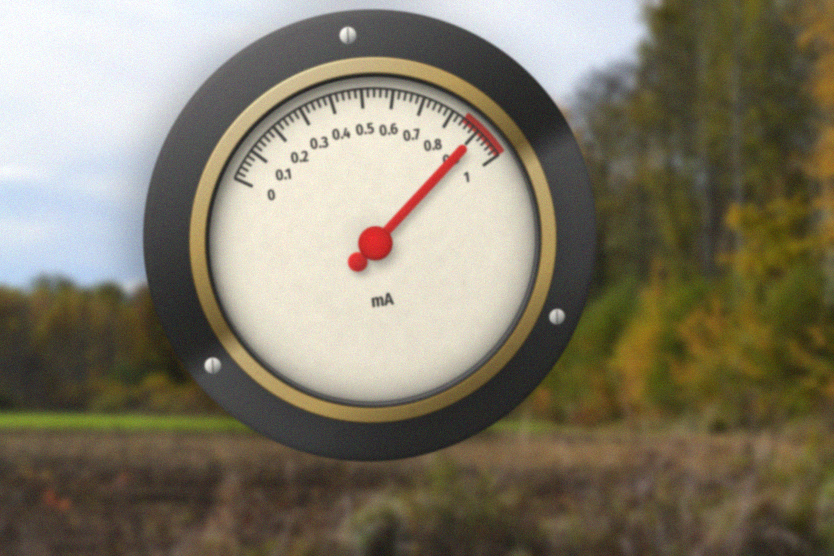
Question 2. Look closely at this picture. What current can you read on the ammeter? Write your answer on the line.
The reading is 0.9 mA
